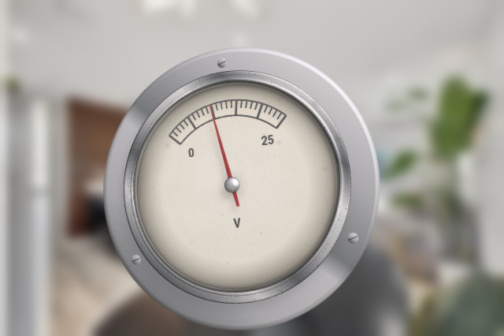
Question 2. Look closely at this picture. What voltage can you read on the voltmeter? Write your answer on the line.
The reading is 10 V
